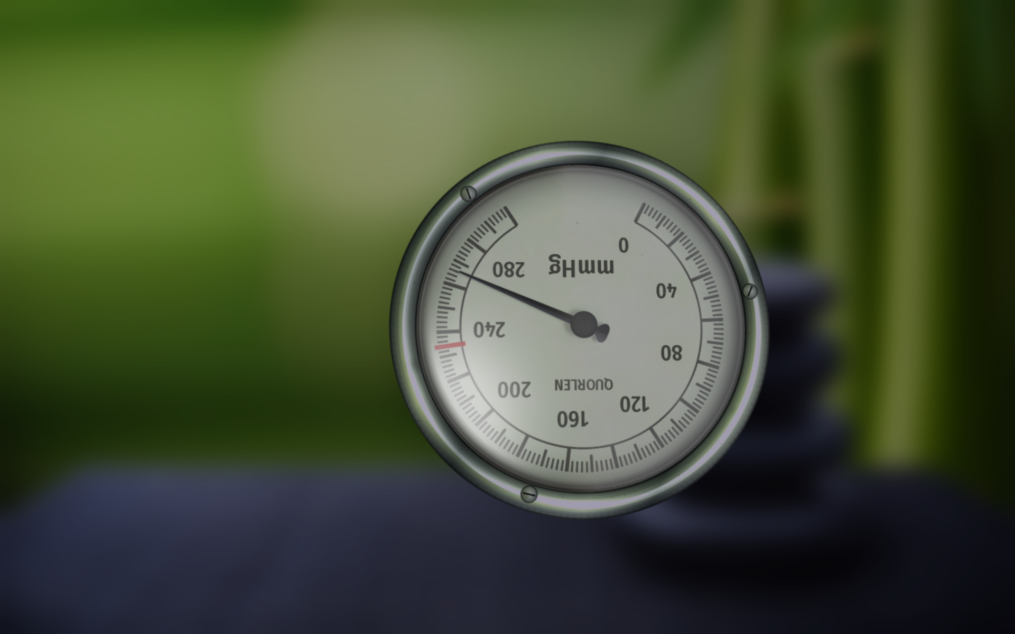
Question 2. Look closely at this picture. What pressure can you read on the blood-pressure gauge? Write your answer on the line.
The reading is 266 mmHg
